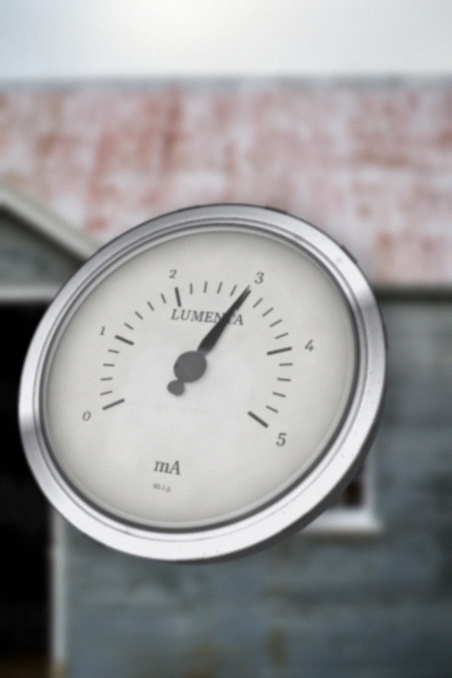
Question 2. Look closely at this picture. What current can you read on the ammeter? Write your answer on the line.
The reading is 3 mA
